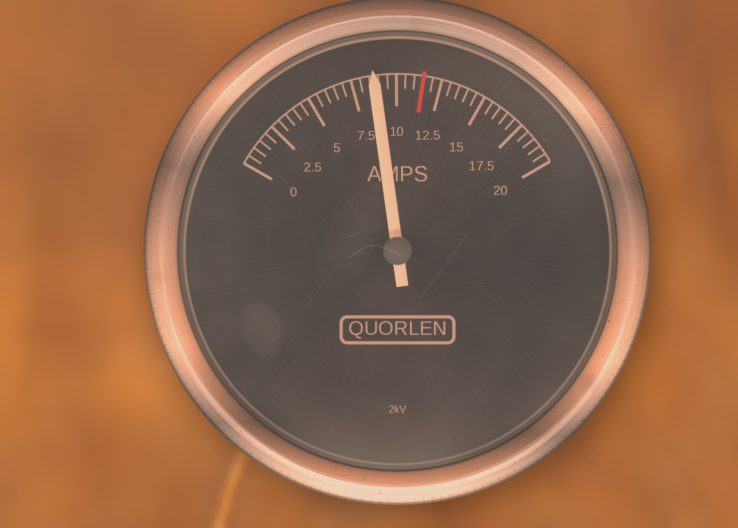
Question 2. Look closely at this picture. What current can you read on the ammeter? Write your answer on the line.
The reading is 8.75 A
